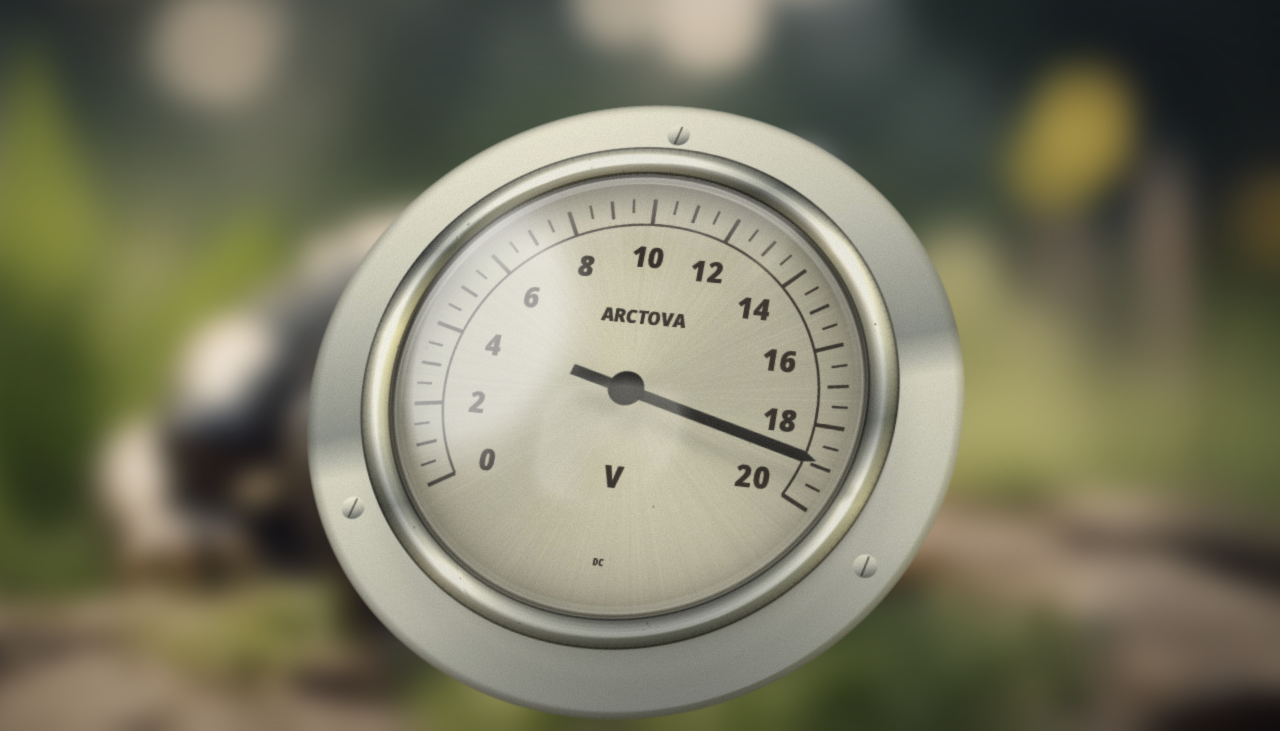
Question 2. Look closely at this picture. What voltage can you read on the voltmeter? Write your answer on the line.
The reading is 19 V
